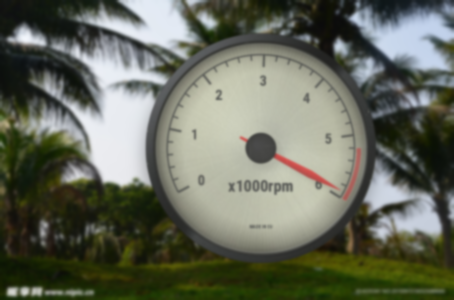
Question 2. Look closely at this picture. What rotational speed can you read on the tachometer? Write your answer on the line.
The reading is 5900 rpm
